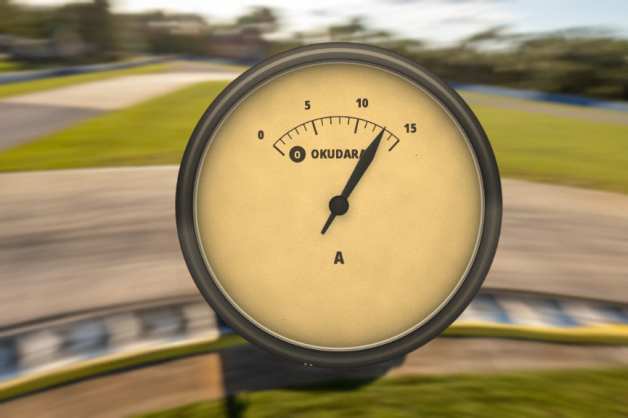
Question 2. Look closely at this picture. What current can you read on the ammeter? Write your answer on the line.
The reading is 13 A
